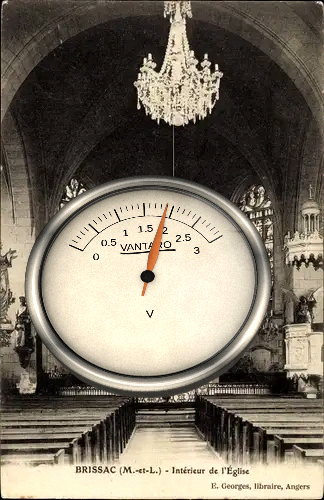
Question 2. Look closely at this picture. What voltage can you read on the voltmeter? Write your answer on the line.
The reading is 1.9 V
